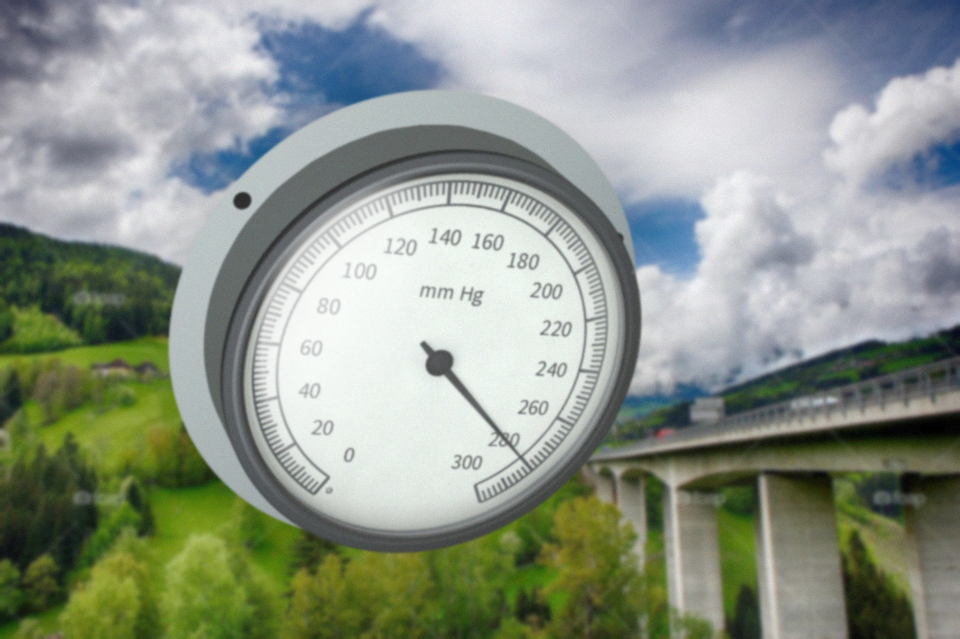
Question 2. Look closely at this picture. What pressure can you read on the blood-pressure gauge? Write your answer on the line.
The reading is 280 mmHg
